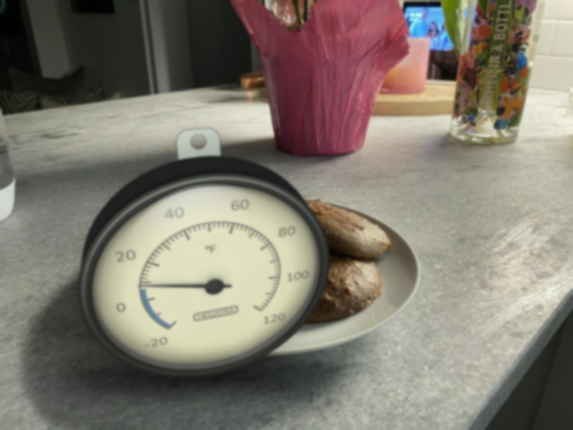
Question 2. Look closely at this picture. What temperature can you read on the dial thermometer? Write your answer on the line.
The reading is 10 °F
